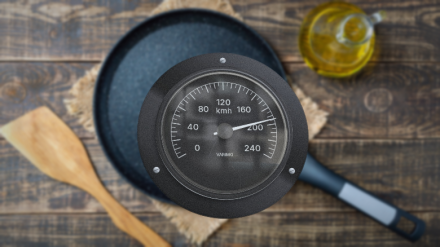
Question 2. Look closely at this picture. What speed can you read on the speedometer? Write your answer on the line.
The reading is 195 km/h
